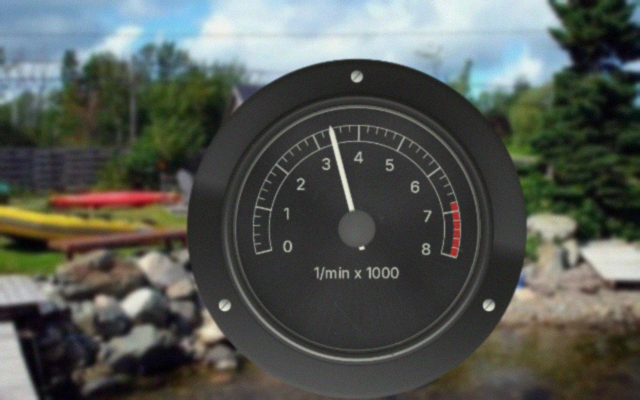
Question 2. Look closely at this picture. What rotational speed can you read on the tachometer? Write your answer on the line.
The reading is 3400 rpm
